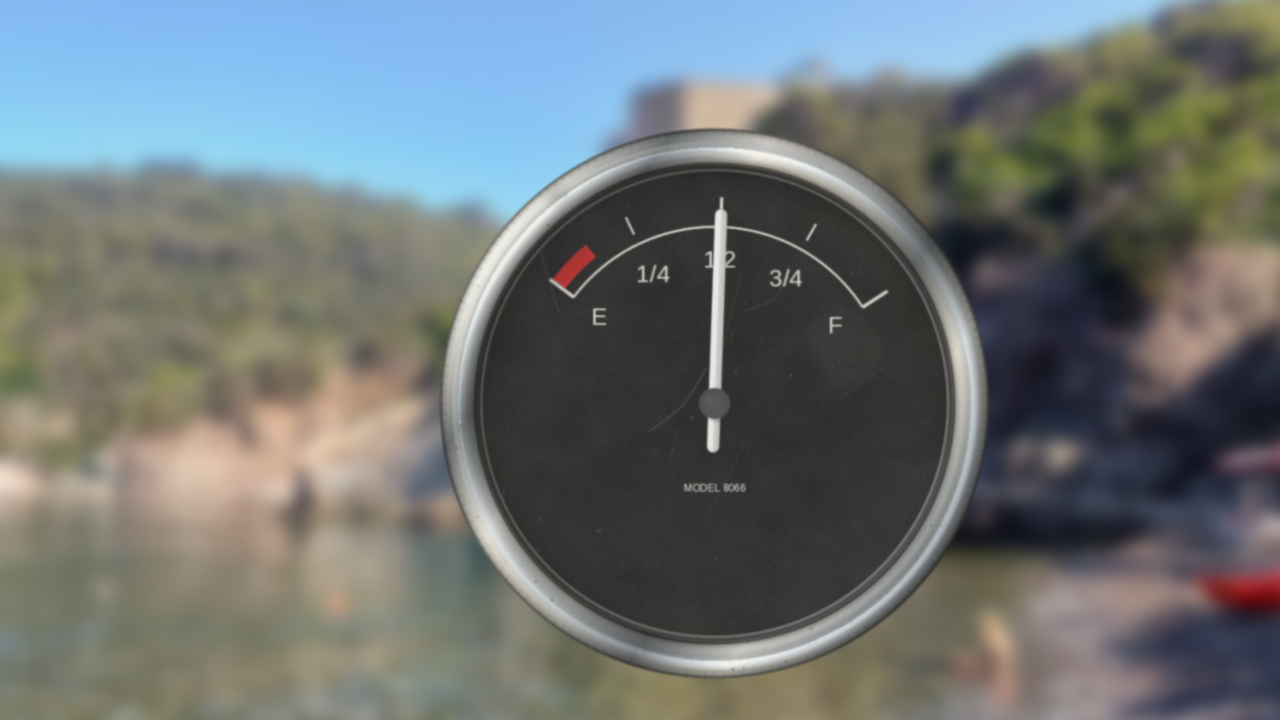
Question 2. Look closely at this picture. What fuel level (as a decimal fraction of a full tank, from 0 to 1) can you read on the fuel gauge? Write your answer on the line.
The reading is 0.5
